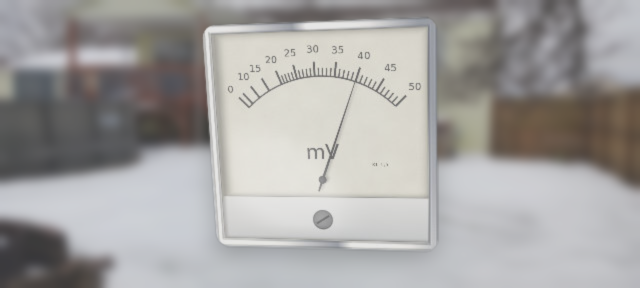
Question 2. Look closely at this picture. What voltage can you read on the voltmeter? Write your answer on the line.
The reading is 40 mV
